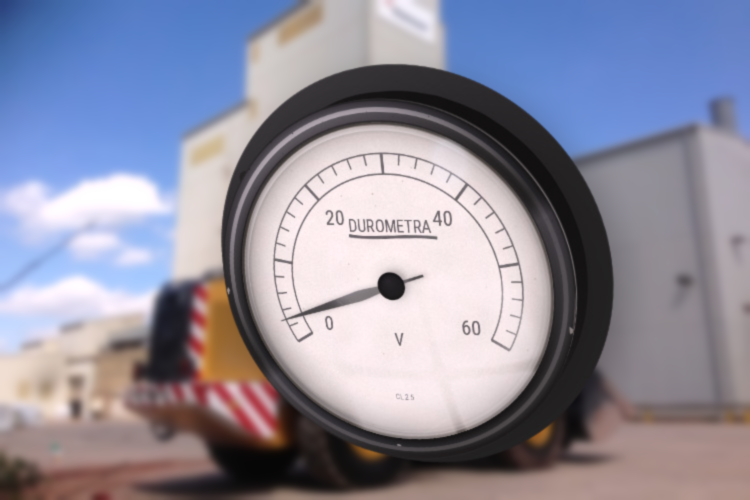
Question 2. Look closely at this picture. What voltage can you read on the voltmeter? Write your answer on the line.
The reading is 3 V
